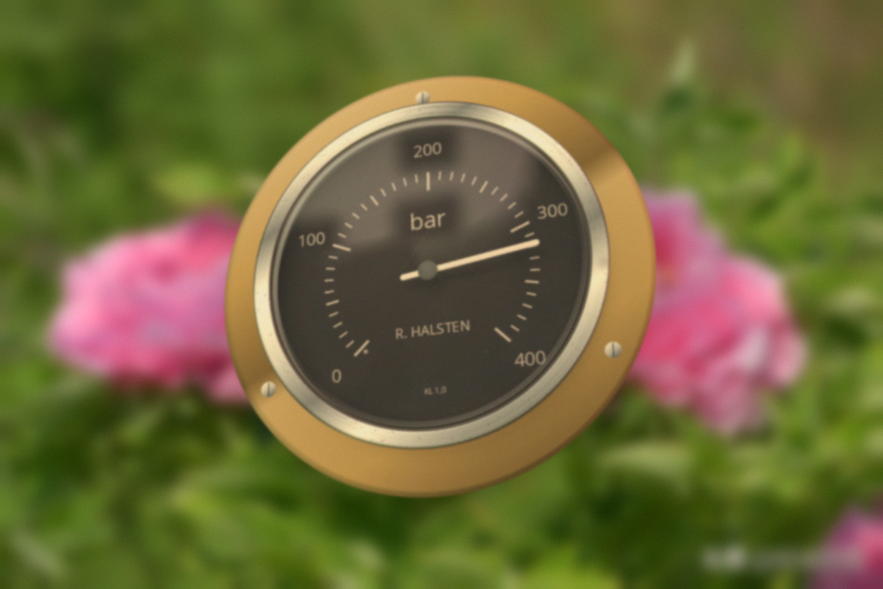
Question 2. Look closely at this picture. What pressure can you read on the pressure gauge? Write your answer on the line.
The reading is 320 bar
